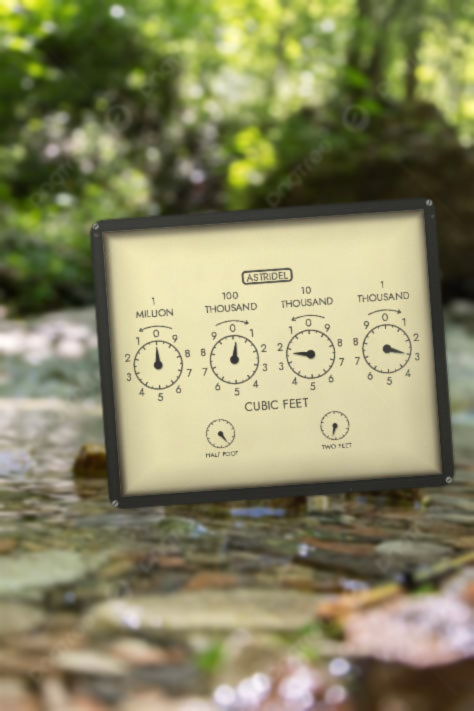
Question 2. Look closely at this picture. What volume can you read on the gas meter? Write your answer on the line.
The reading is 2300 ft³
